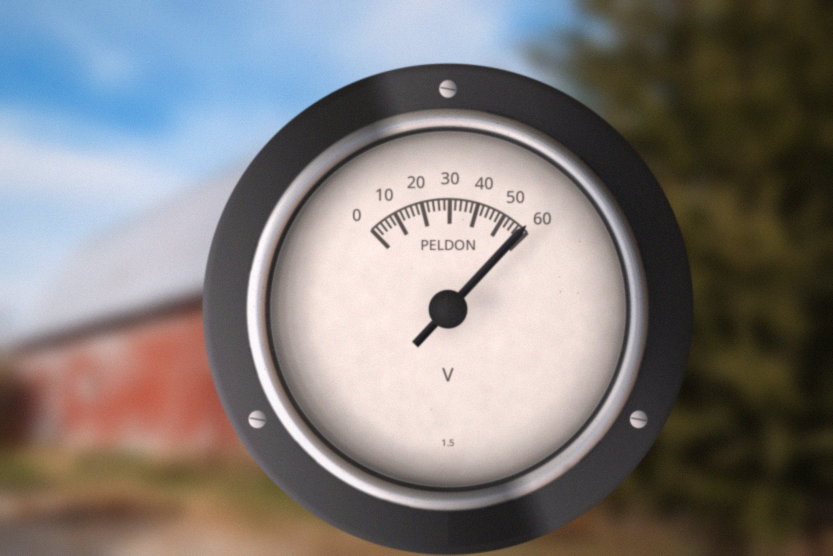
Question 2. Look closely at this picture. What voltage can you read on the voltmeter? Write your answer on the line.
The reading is 58 V
